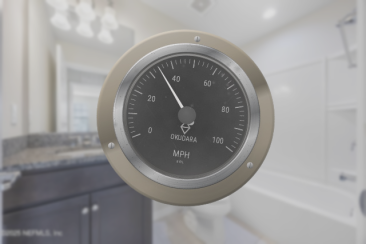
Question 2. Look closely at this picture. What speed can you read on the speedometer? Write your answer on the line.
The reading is 34 mph
